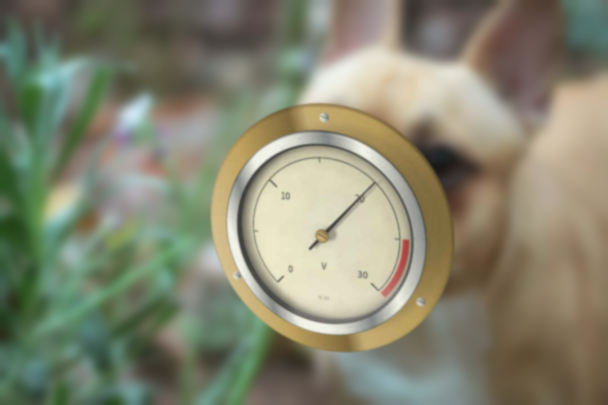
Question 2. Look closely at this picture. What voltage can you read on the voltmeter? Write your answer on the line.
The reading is 20 V
